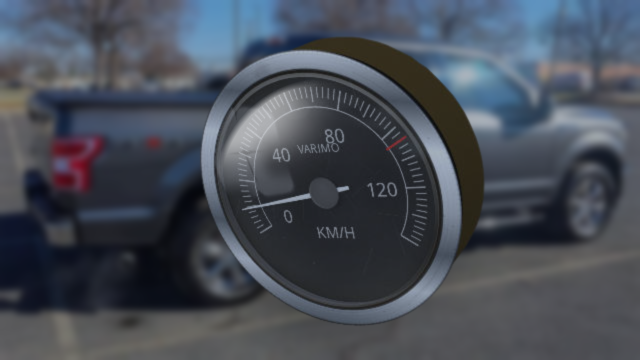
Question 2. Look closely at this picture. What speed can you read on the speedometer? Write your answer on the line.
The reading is 10 km/h
